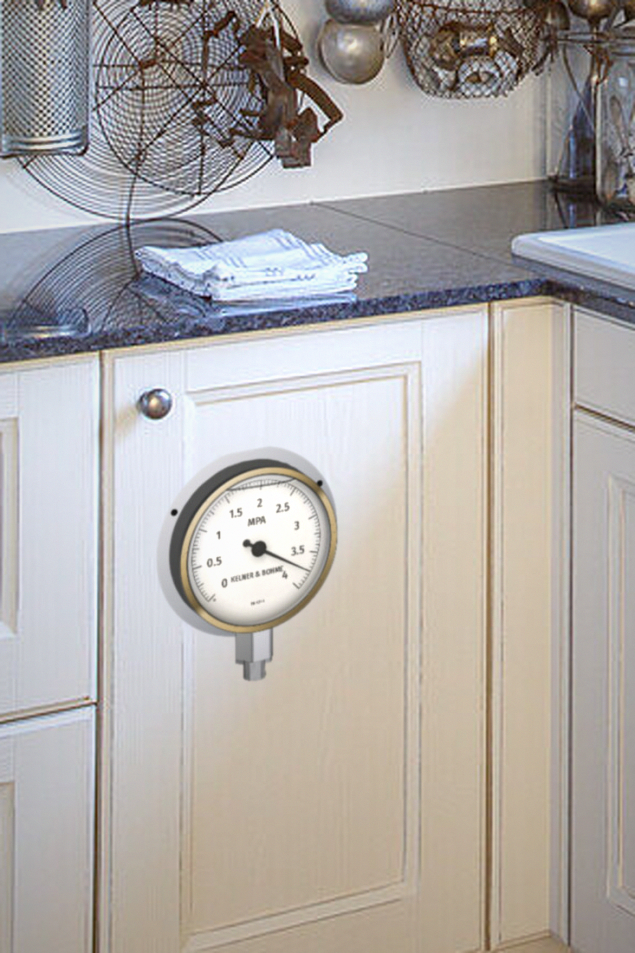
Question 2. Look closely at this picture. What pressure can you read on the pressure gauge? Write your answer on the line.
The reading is 3.75 MPa
